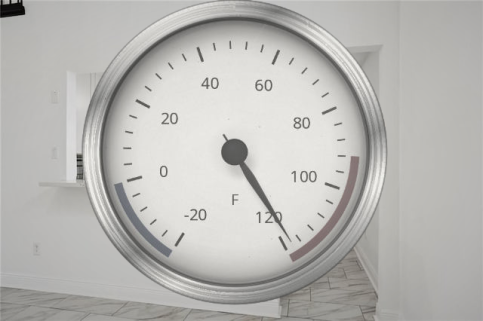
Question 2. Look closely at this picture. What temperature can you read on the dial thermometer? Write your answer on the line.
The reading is 118 °F
